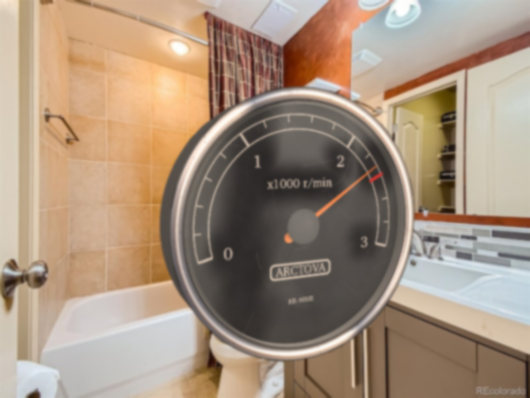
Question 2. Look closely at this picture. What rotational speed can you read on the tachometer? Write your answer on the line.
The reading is 2300 rpm
